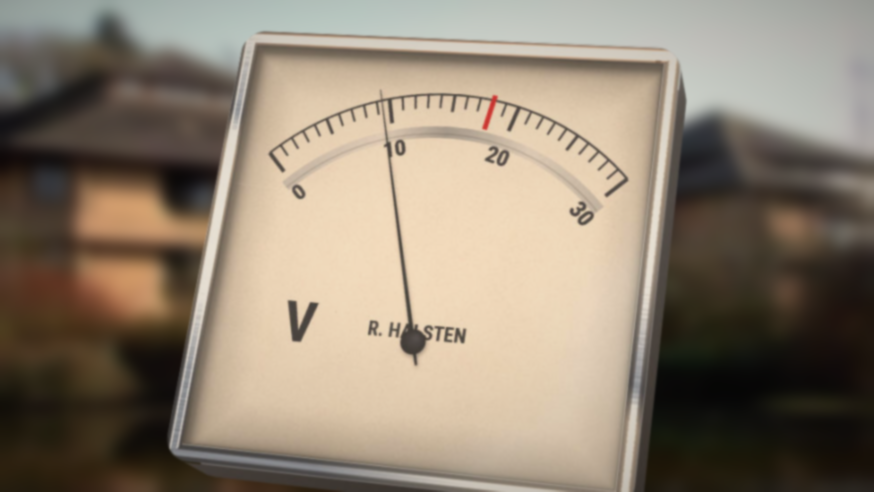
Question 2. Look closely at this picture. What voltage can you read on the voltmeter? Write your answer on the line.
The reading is 9.5 V
